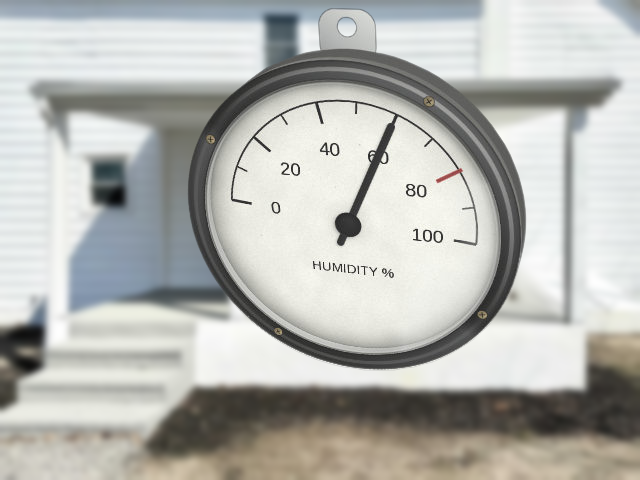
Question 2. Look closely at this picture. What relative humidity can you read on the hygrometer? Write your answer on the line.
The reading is 60 %
